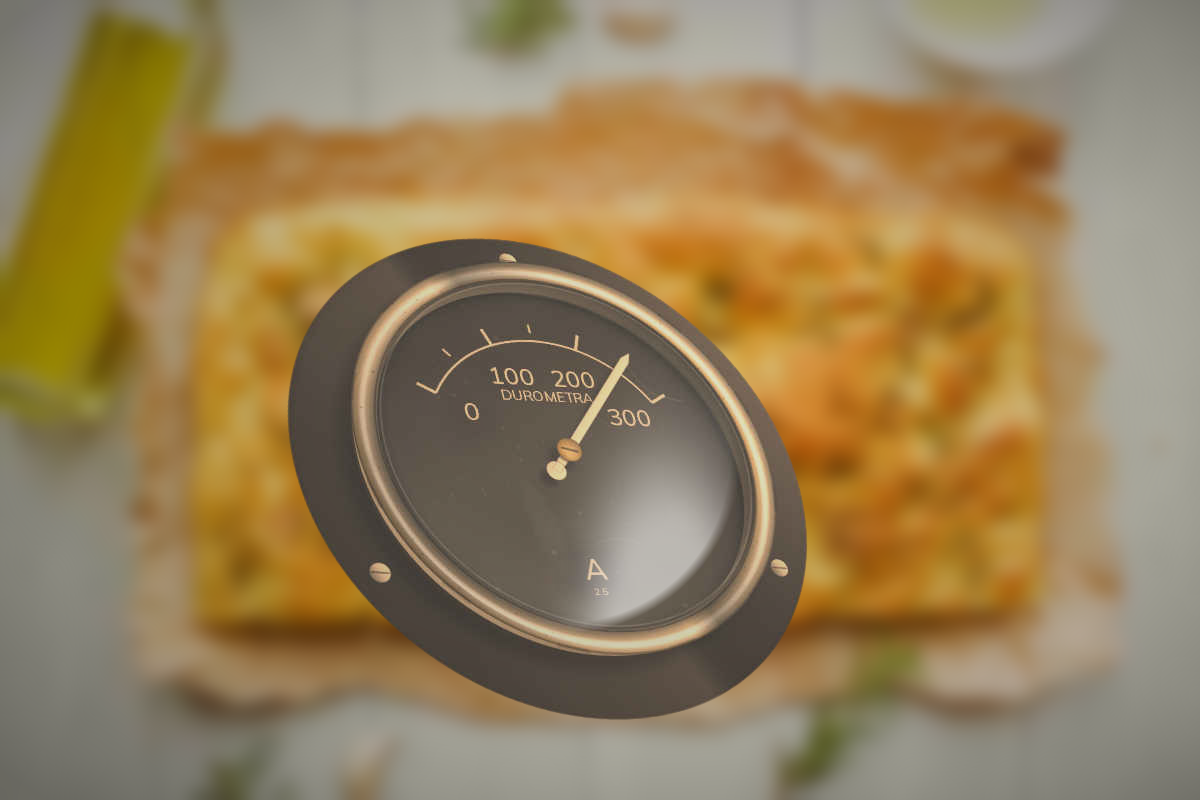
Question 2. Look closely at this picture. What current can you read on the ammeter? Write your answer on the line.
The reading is 250 A
